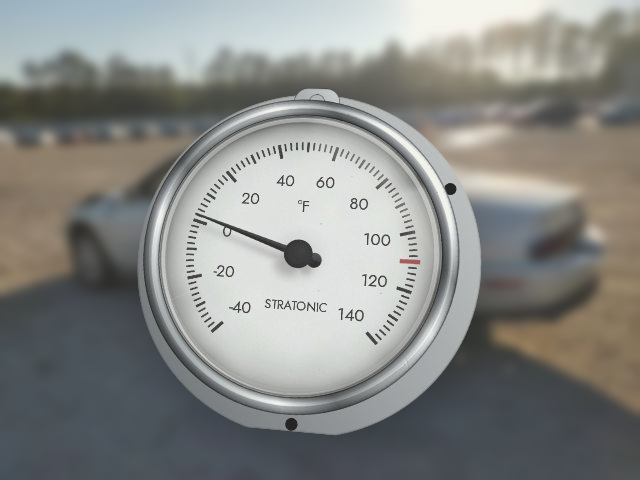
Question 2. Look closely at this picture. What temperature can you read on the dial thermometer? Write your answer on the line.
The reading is 2 °F
